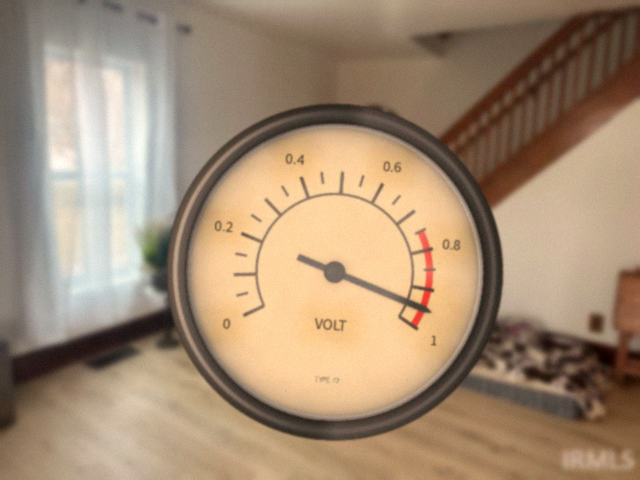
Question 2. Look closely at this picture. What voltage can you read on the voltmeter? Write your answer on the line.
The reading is 0.95 V
